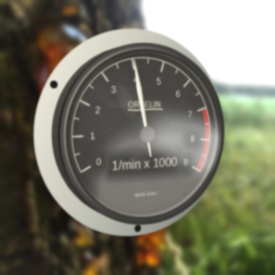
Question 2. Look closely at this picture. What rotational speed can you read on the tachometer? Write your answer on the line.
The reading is 4000 rpm
